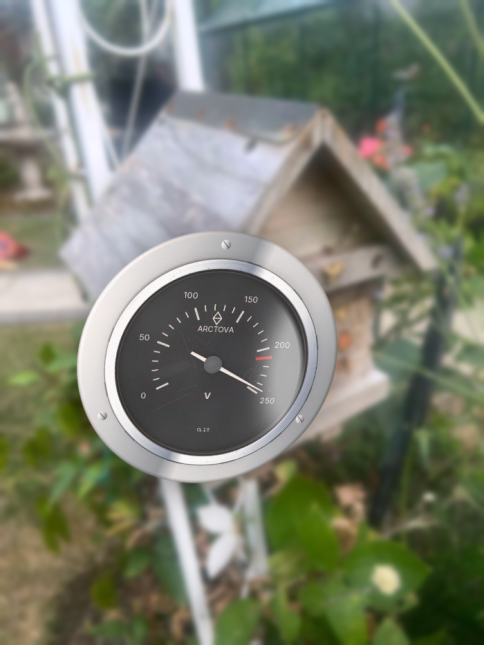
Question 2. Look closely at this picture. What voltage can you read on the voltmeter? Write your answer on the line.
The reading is 245 V
